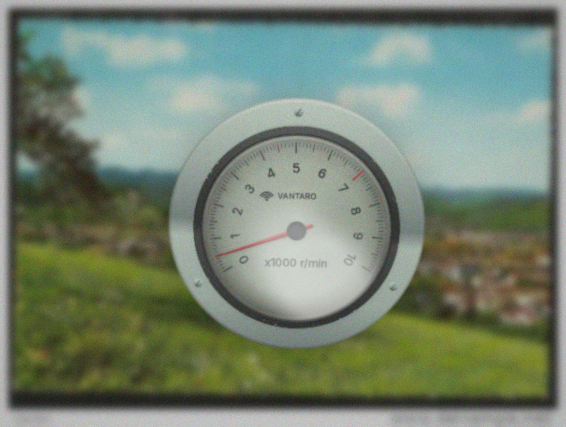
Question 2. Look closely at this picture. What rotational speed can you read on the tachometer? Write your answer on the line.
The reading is 500 rpm
